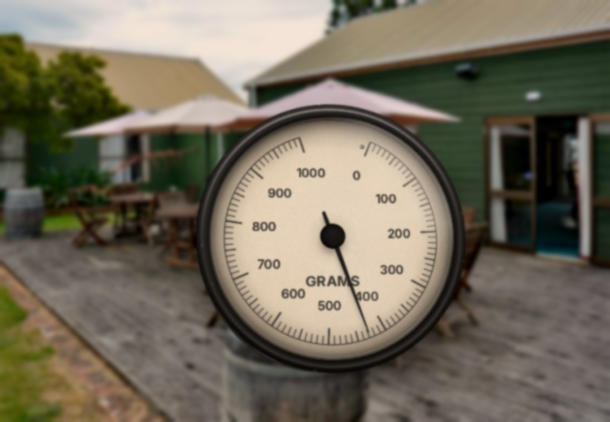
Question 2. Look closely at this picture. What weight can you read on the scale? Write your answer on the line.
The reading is 430 g
